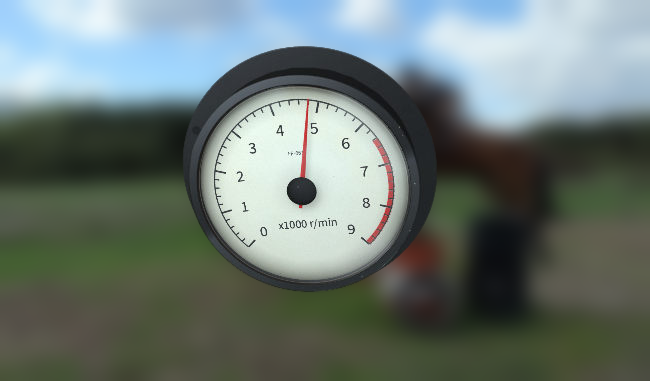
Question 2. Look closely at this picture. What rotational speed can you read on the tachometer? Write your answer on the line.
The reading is 4800 rpm
